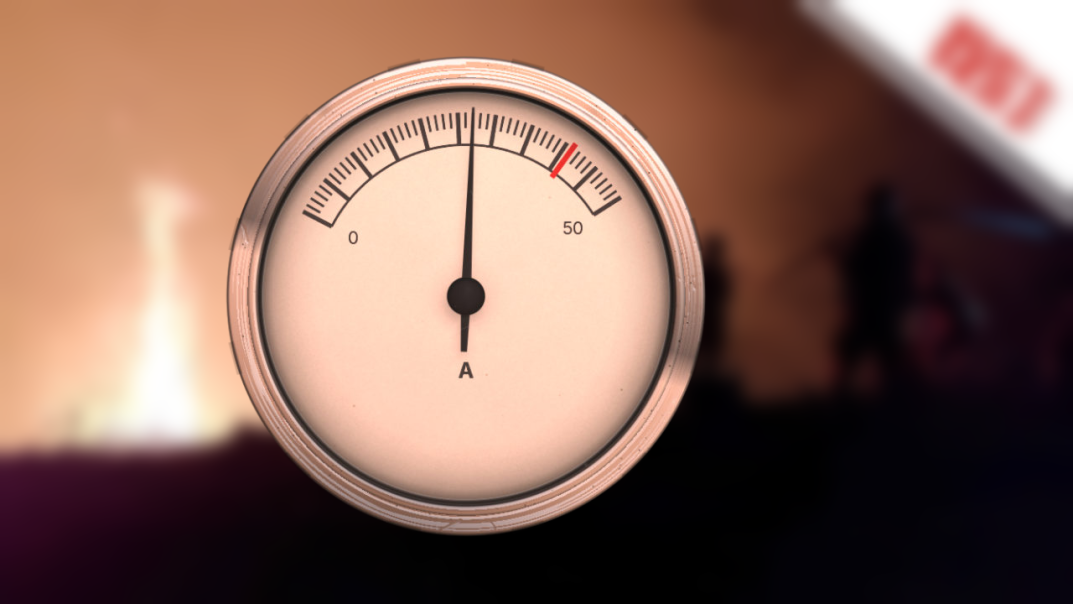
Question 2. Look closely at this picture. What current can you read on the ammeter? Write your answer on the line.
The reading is 27 A
